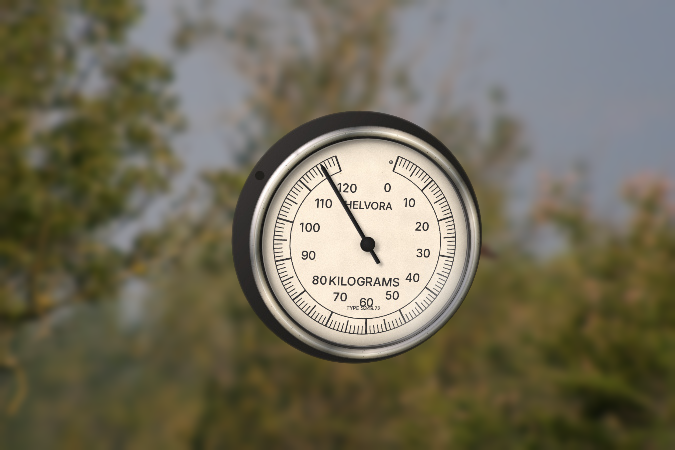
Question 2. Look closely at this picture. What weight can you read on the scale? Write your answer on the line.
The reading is 116 kg
